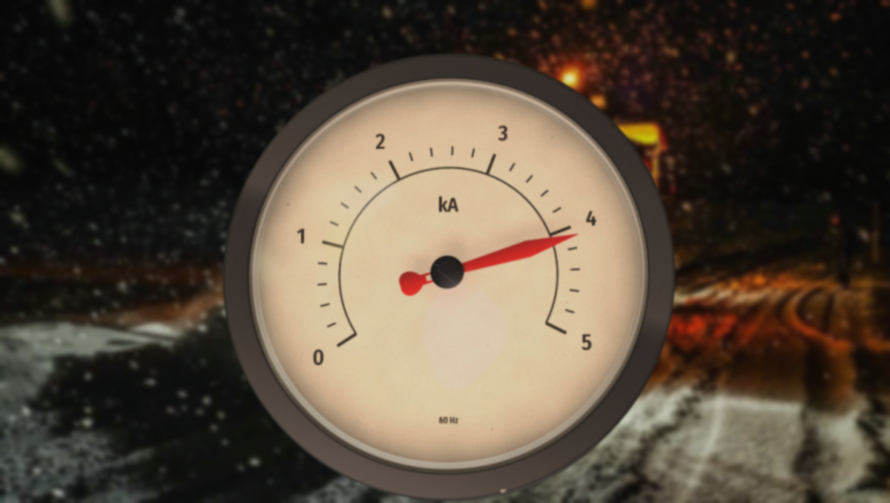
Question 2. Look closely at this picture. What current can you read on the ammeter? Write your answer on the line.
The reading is 4.1 kA
